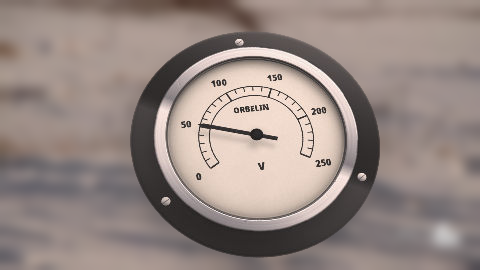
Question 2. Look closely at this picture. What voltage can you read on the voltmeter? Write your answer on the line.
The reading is 50 V
